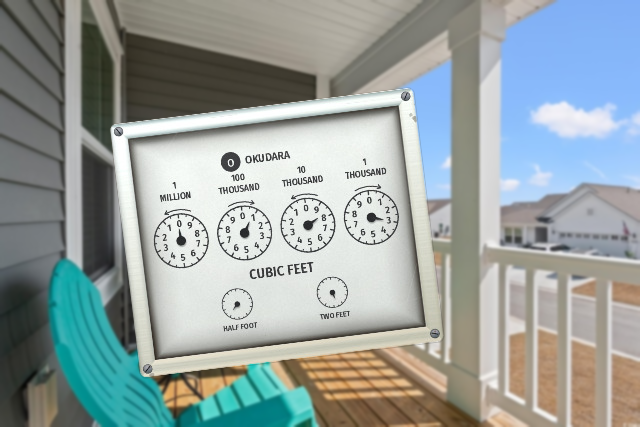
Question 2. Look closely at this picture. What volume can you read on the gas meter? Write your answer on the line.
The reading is 8300 ft³
